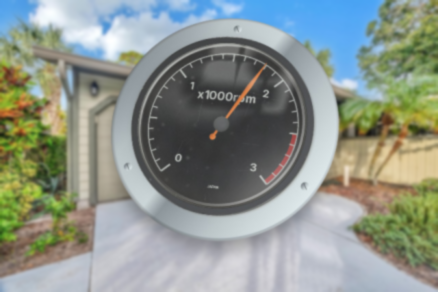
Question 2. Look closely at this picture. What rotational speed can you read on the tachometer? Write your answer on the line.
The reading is 1800 rpm
